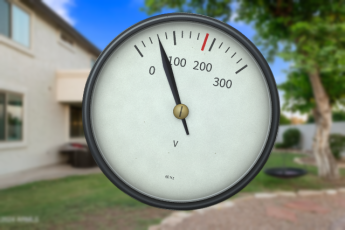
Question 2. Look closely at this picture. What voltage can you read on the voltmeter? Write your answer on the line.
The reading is 60 V
